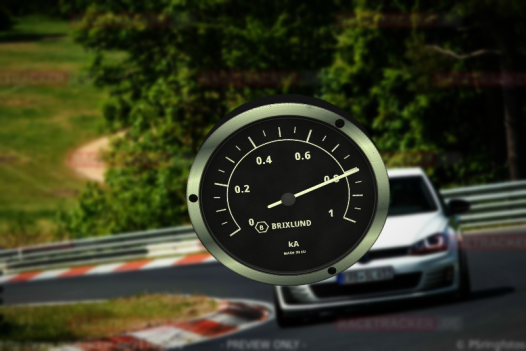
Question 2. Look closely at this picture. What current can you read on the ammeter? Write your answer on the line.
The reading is 0.8 kA
